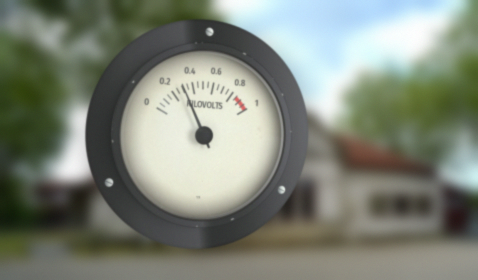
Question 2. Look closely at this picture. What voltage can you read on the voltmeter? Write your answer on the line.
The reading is 0.3 kV
